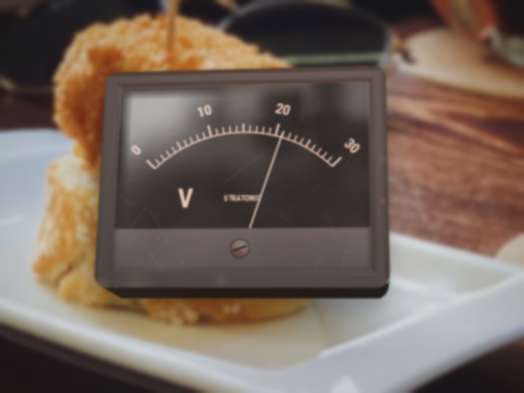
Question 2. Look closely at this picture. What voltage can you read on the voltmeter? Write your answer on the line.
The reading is 21 V
